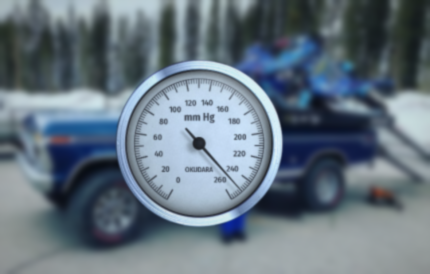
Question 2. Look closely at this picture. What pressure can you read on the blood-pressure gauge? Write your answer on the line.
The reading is 250 mmHg
